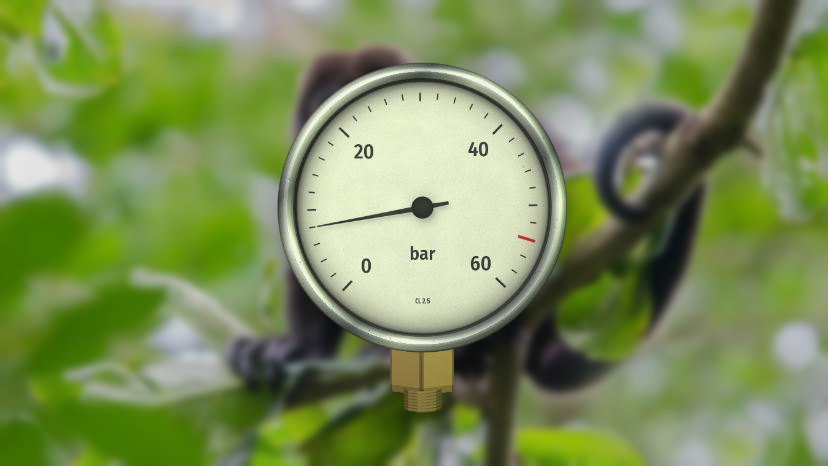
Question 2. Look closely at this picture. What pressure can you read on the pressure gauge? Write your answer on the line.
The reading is 8 bar
